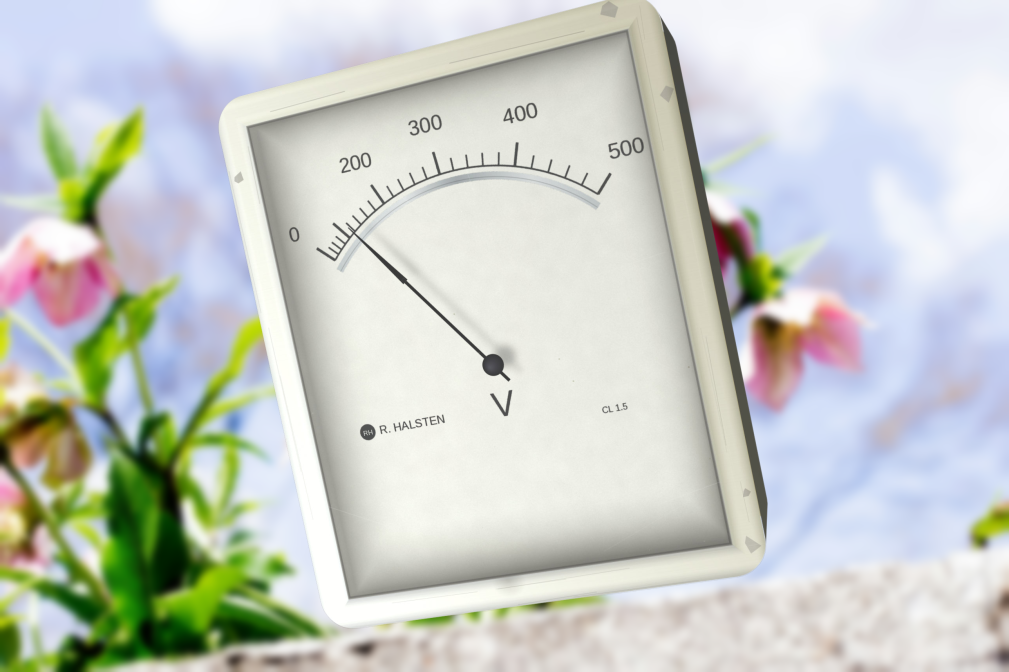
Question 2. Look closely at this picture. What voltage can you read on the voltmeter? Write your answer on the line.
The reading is 120 V
